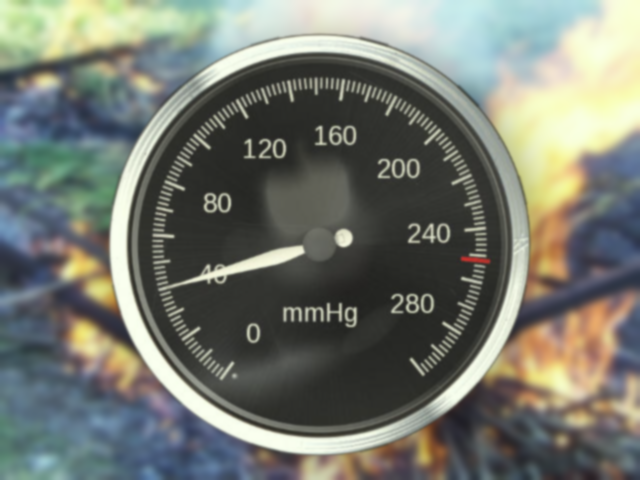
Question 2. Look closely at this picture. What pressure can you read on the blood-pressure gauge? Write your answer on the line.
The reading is 40 mmHg
